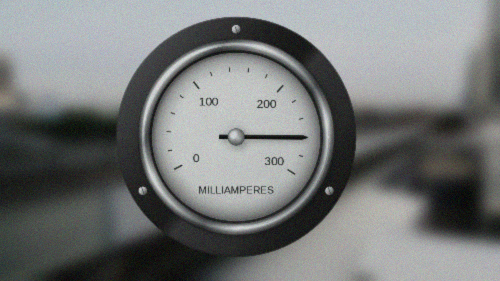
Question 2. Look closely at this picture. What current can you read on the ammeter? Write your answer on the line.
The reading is 260 mA
